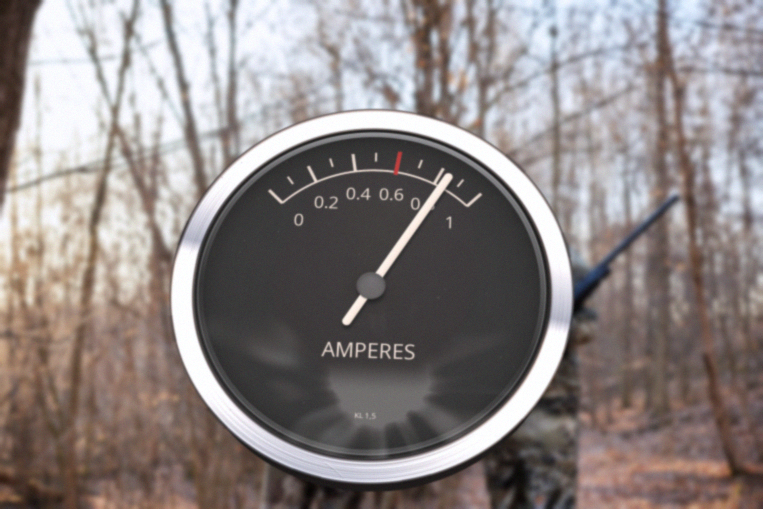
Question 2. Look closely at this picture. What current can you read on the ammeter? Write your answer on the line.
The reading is 0.85 A
